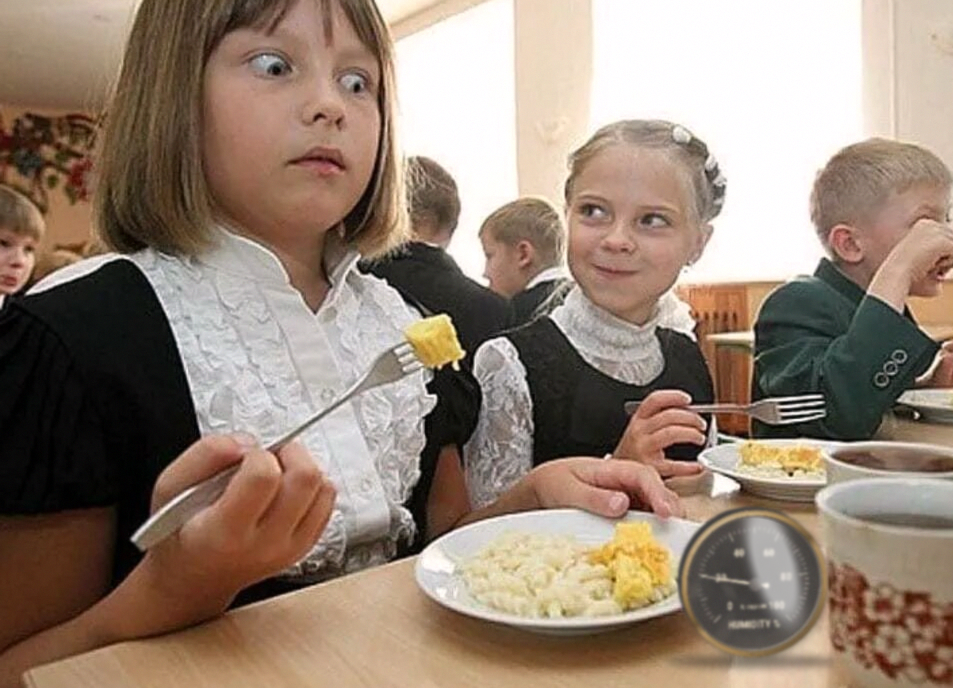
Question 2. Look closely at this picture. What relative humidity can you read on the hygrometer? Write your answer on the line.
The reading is 20 %
